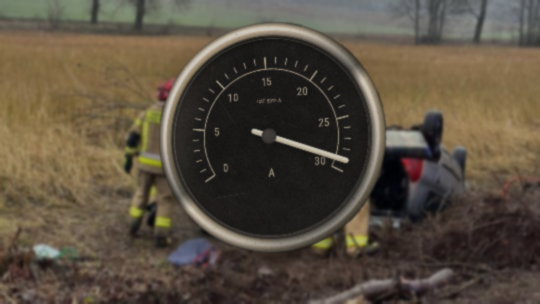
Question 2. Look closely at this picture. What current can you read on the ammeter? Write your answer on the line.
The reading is 29 A
